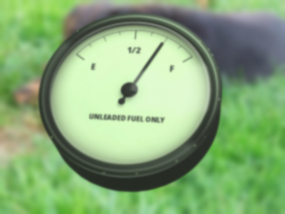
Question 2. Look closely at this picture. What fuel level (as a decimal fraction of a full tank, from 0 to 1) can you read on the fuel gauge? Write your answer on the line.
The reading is 0.75
